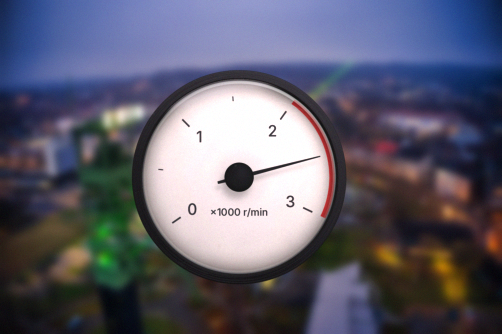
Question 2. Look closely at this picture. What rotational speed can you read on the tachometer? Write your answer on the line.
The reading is 2500 rpm
